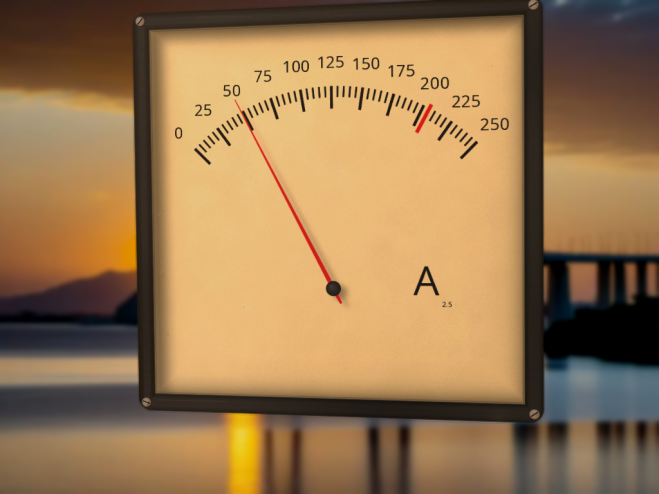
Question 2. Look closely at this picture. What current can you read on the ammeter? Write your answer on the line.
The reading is 50 A
